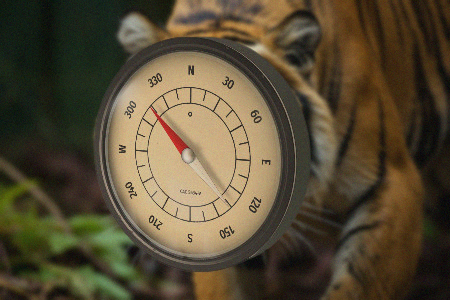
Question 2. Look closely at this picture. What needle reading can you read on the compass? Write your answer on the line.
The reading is 315 °
